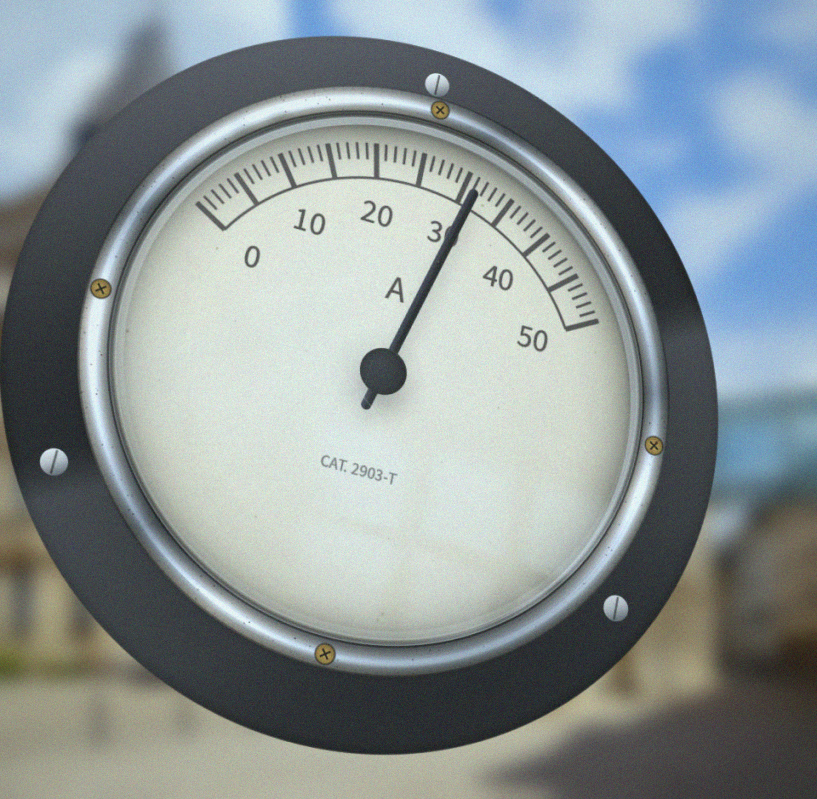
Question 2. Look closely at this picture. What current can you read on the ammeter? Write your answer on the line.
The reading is 31 A
